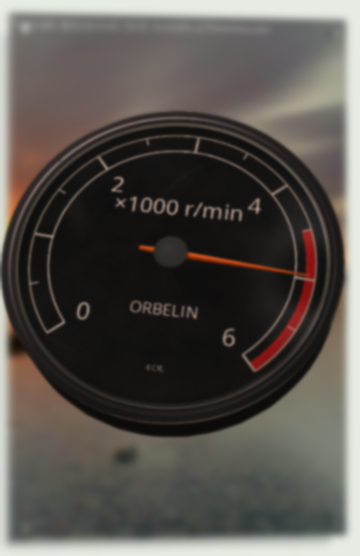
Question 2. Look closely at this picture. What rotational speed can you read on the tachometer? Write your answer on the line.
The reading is 5000 rpm
